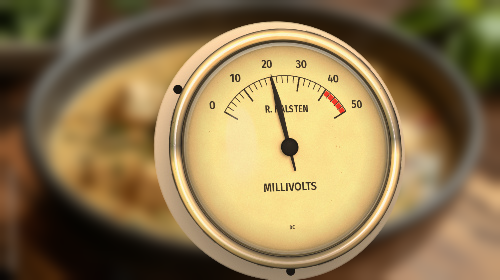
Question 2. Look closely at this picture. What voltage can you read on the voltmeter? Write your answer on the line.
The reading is 20 mV
